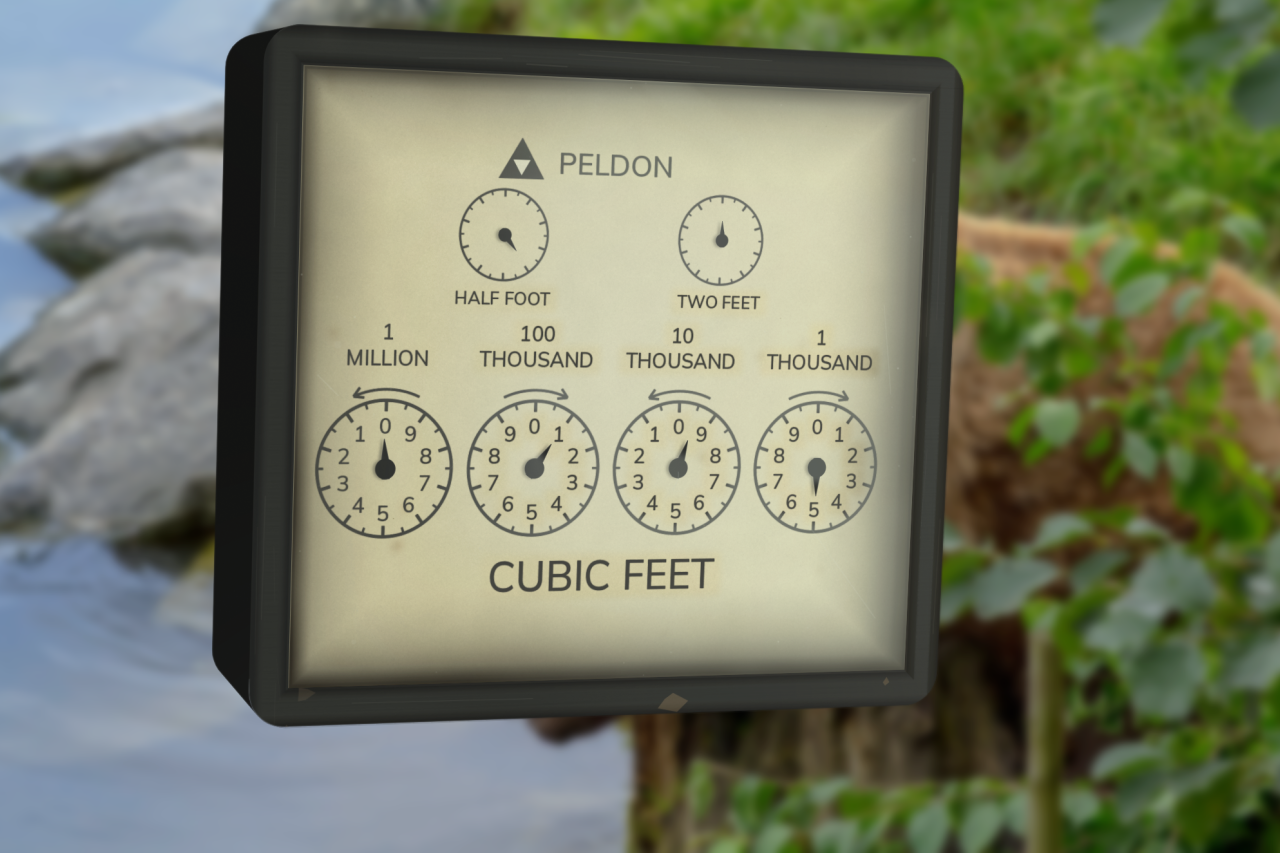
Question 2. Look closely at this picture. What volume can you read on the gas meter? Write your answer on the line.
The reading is 9500 ft³
